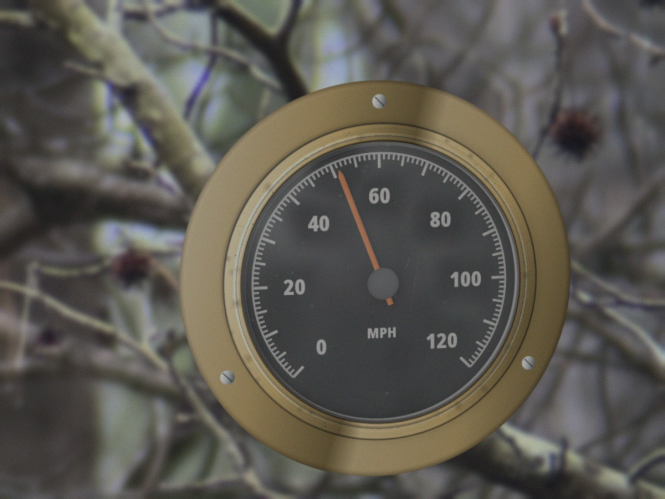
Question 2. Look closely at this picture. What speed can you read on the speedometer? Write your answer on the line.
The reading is 51 mph
